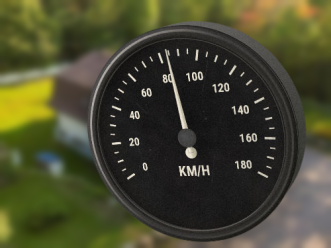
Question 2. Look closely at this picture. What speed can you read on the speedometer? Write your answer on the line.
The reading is 85 km/h
